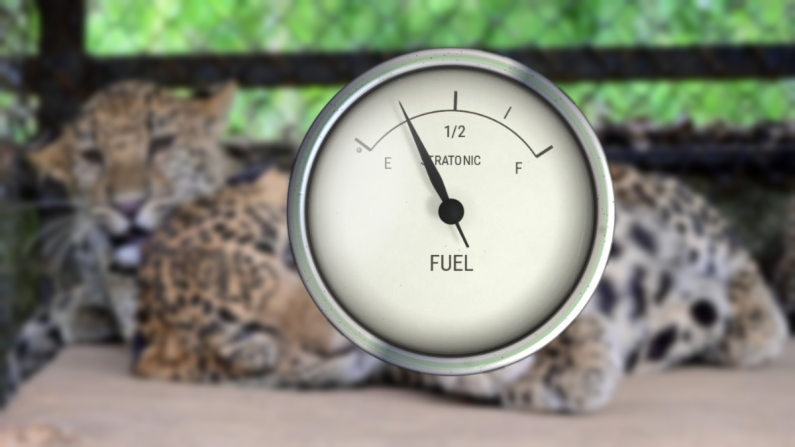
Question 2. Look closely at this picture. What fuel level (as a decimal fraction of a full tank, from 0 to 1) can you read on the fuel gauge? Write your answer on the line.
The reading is 0.25
